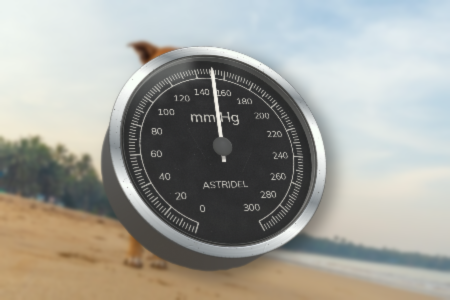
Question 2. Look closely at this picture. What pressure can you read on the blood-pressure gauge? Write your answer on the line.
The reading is 150 mmHg
